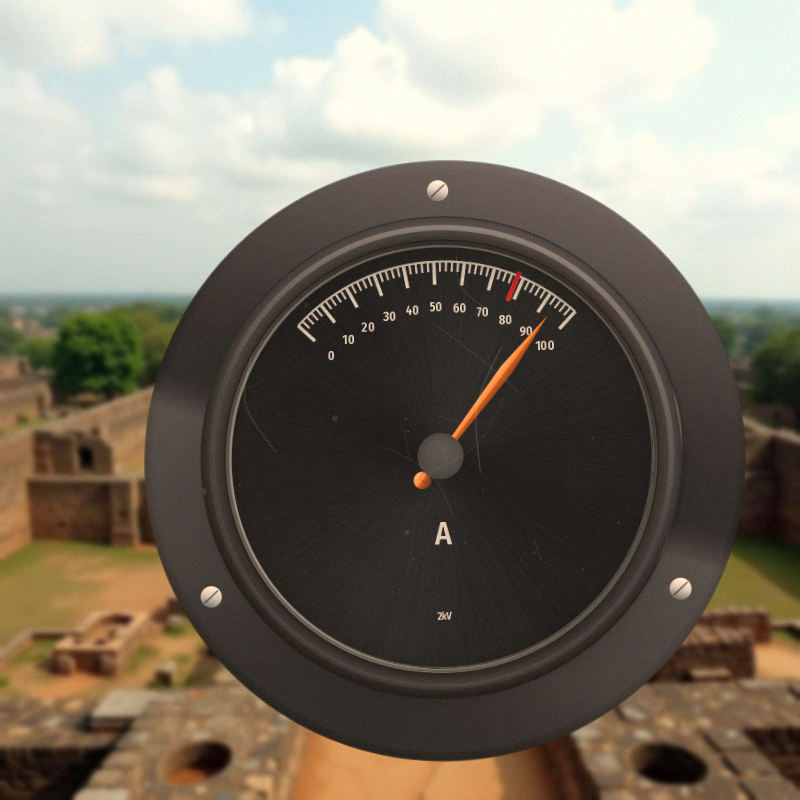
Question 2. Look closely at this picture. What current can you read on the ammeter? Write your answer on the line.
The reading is 94 A
